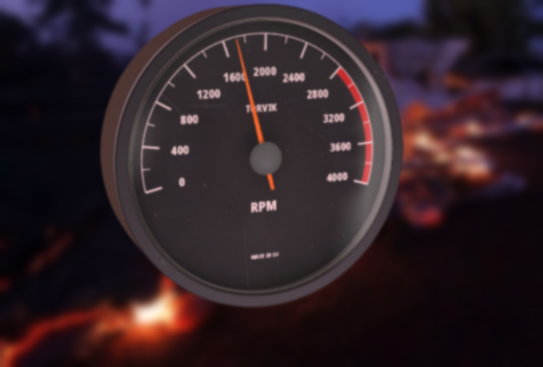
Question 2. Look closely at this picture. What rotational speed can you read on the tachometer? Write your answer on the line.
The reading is 1700 rpm
